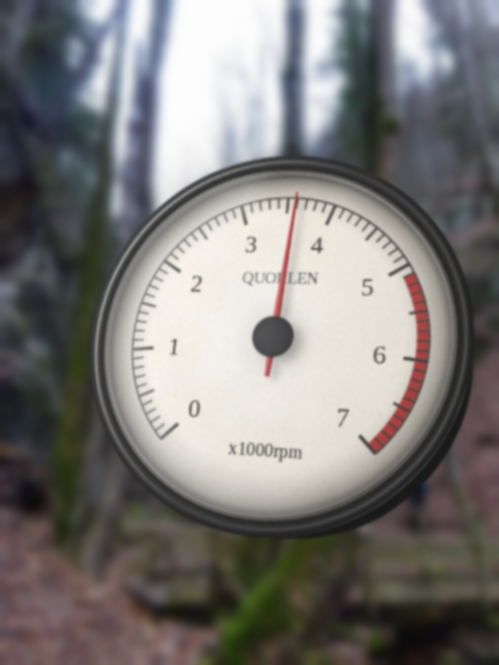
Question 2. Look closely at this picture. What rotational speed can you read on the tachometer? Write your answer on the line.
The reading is 3600 rpm
